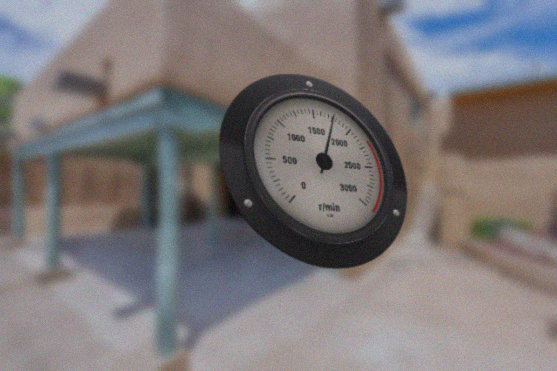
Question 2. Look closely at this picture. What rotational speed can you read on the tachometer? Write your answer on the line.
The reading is 1750 rpm
